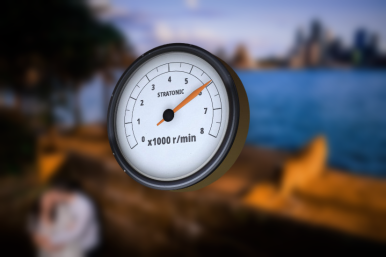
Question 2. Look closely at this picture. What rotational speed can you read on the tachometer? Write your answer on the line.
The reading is 6000 rpm
